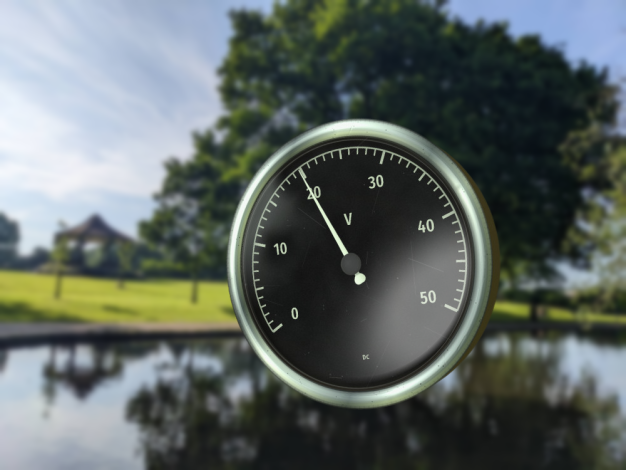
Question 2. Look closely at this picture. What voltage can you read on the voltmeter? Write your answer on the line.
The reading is 20 V
